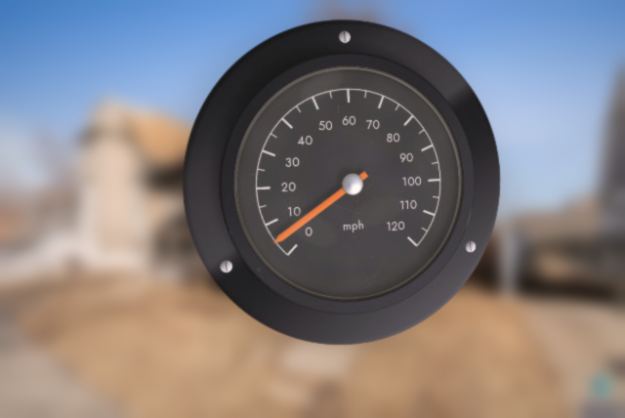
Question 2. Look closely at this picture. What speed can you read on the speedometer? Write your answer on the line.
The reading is 5 mph
